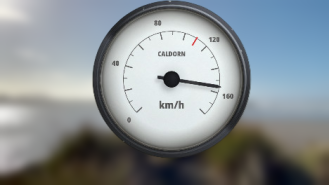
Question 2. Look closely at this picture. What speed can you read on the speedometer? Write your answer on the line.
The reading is 155 km/h
